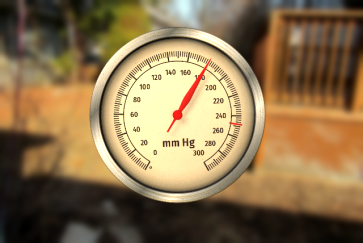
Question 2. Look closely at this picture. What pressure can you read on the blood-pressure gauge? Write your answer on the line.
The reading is 180 mmHg
